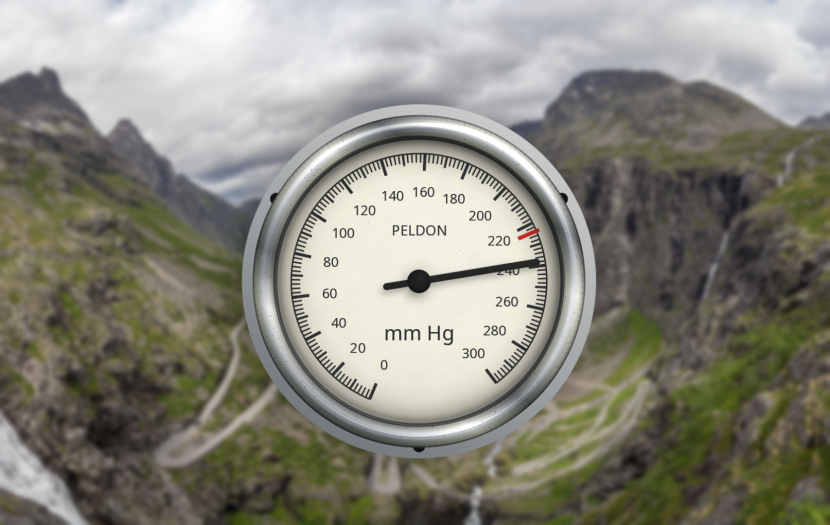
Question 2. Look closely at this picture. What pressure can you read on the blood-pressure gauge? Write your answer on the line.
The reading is 238 mmHg
